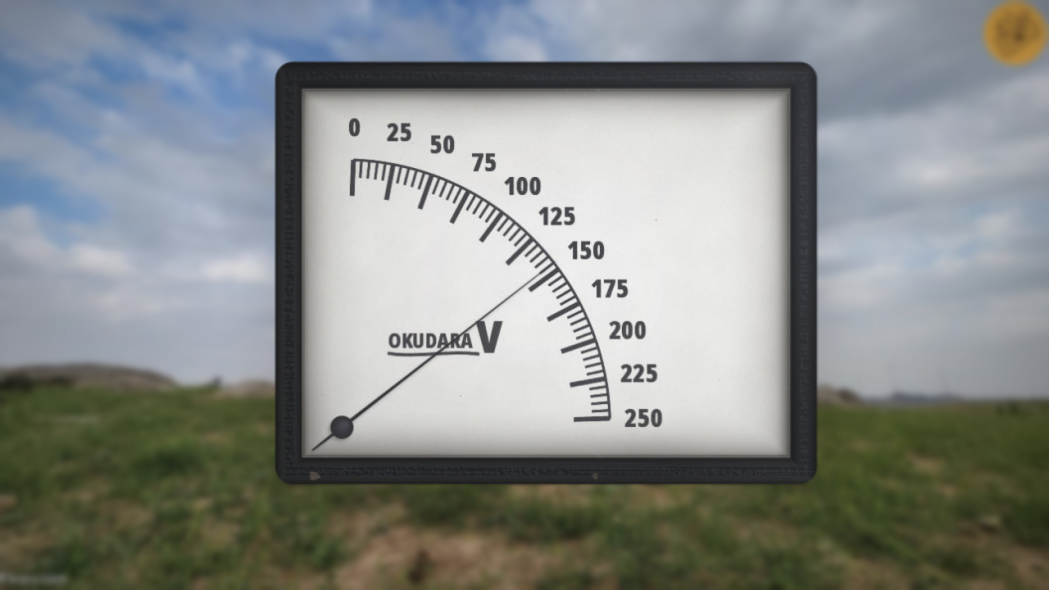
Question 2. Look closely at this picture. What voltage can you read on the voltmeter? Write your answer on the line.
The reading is 145 V
